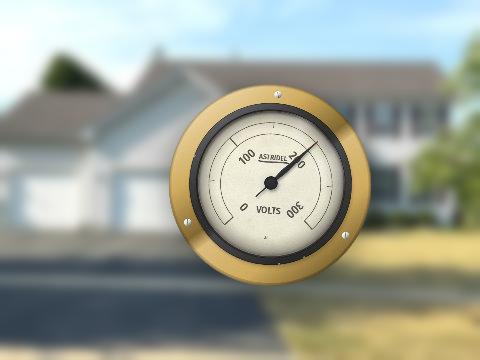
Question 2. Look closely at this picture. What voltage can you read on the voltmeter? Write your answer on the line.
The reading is 200 V
